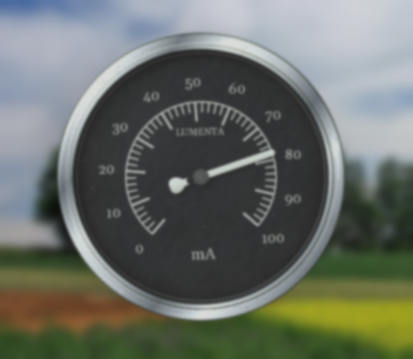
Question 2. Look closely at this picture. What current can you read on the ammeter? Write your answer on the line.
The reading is 78 mA
